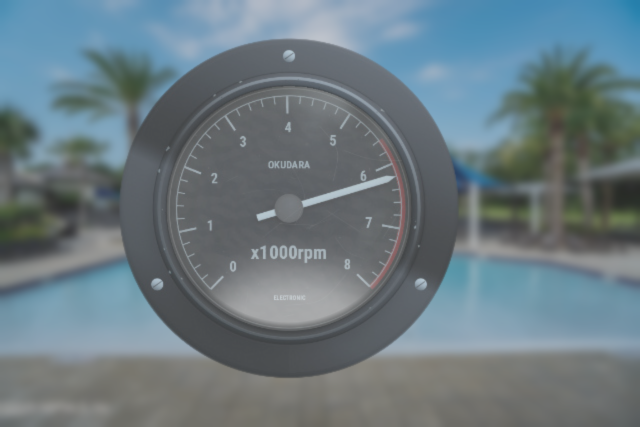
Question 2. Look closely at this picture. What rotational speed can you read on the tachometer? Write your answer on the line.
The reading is 6200 rpm
